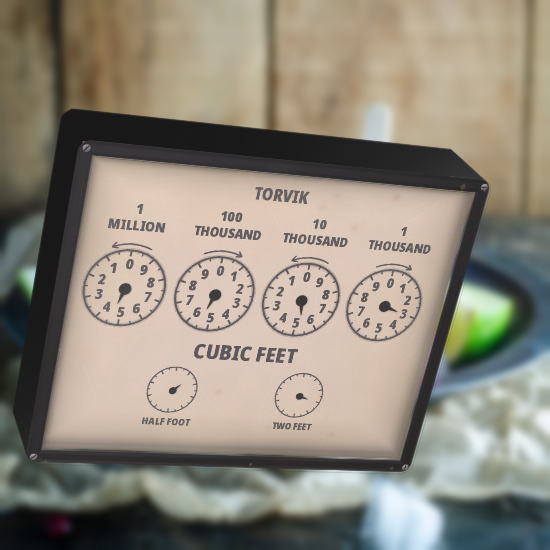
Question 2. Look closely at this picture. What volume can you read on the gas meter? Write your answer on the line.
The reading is 455300 ft³
